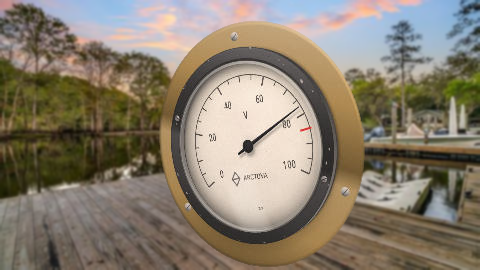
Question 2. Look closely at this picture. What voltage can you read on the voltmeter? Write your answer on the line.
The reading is 77.5 V
